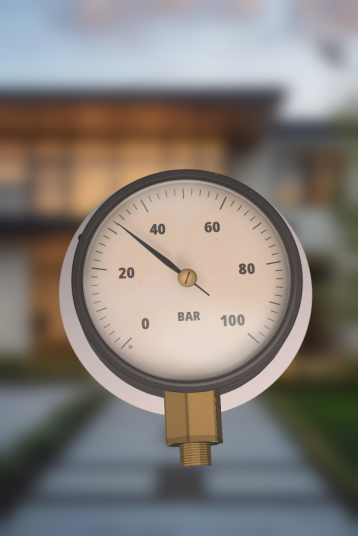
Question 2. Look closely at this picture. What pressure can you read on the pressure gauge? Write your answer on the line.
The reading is 32 bar
